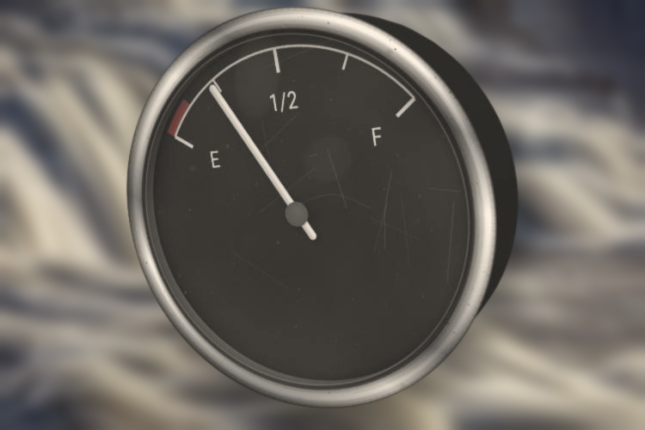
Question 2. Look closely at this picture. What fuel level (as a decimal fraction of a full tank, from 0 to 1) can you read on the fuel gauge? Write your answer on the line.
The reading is 0.25
